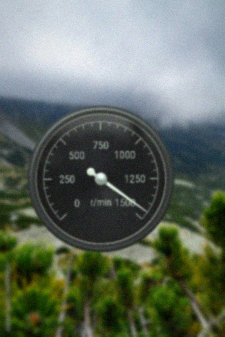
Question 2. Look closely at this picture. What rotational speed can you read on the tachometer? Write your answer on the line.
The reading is 1450 rpm
